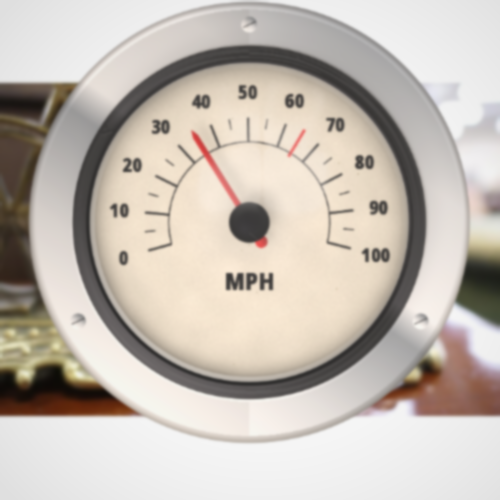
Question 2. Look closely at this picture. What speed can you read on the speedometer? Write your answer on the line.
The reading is 35 mph
